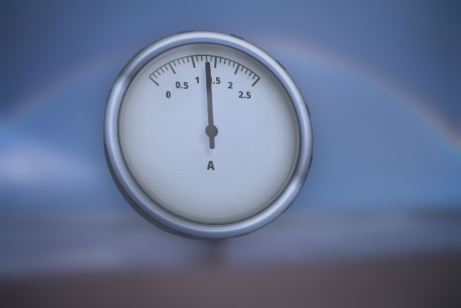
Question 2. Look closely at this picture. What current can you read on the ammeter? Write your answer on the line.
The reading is 1.3 A
